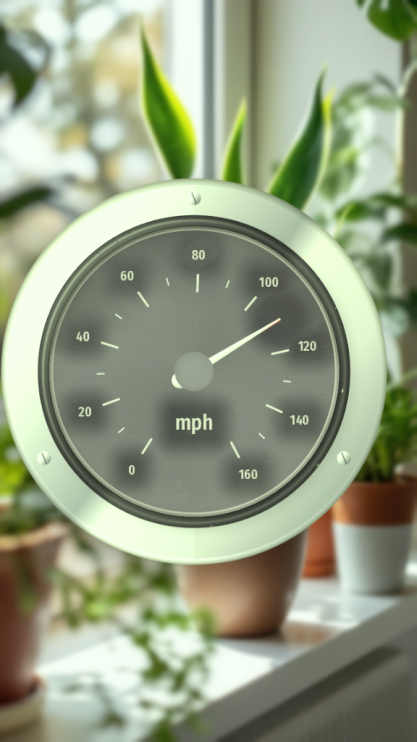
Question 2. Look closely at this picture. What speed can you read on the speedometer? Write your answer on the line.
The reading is 110 mph
